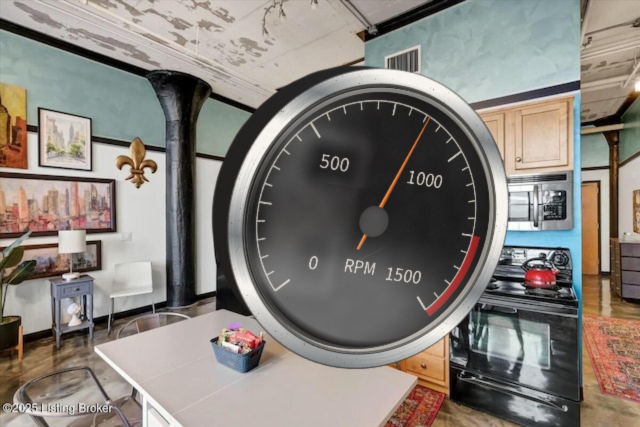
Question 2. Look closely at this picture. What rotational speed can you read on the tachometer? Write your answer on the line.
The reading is 850 rpm
